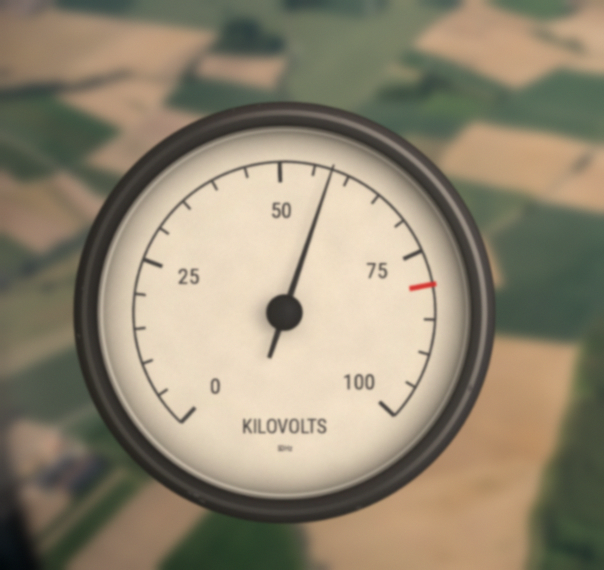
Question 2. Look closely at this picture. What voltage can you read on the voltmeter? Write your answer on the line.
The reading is 57.5 kV
